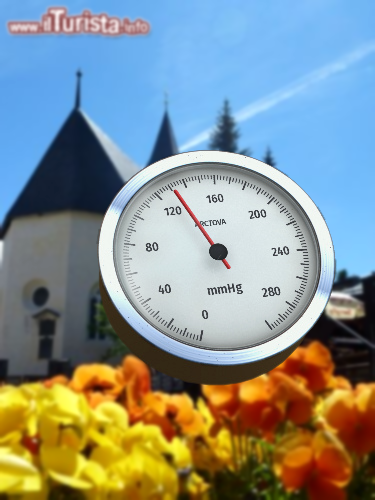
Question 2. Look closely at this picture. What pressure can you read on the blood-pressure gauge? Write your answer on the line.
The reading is 130 mmHg
